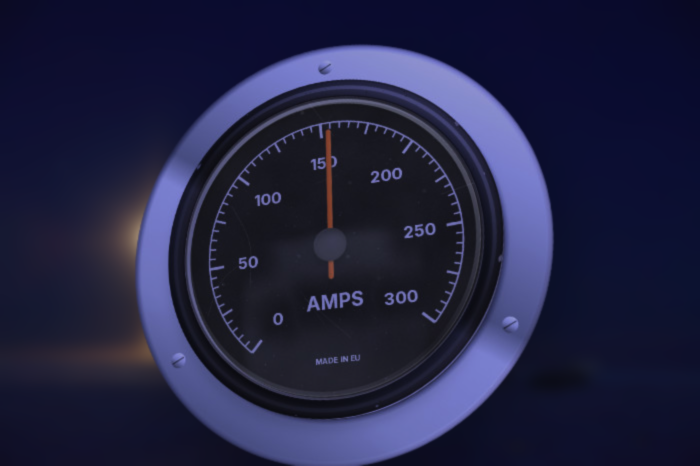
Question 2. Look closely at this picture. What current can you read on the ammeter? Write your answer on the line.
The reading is 155 A
